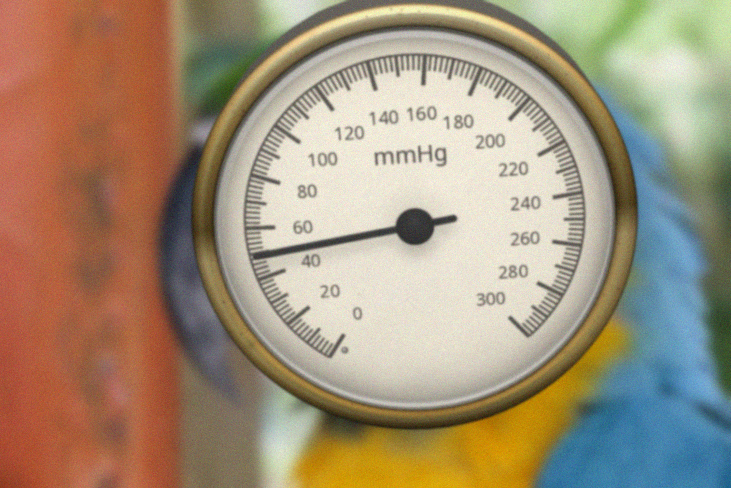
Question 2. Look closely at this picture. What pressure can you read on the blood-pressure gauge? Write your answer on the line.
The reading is 50 mmHg
